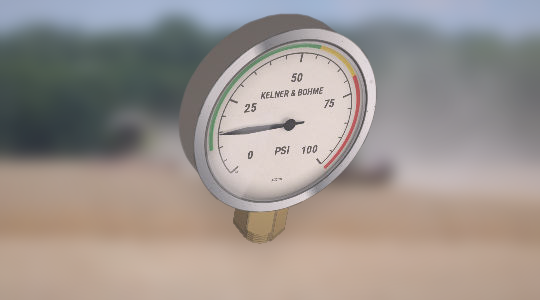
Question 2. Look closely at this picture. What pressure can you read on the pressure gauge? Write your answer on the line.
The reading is 15 psi
